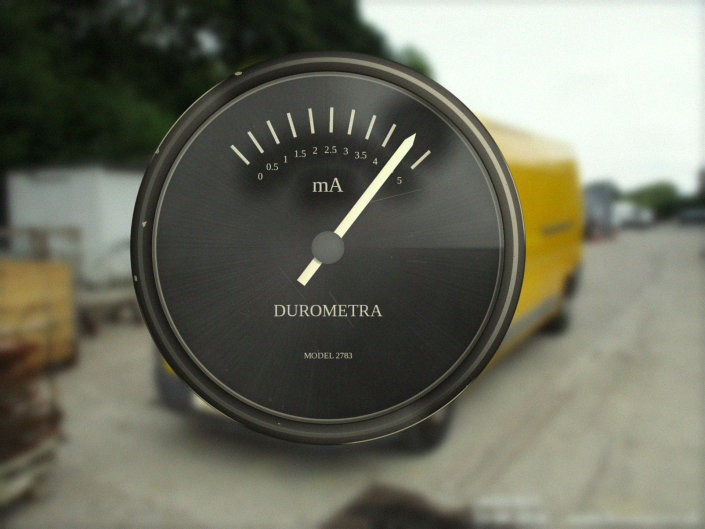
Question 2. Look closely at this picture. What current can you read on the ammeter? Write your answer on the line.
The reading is 4.5 mA
